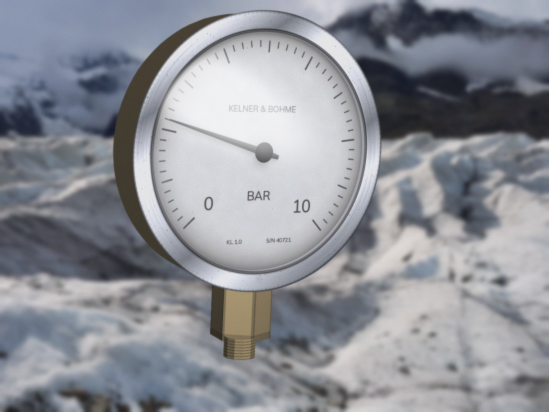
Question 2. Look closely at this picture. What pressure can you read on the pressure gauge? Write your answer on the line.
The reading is 2.2 bar
